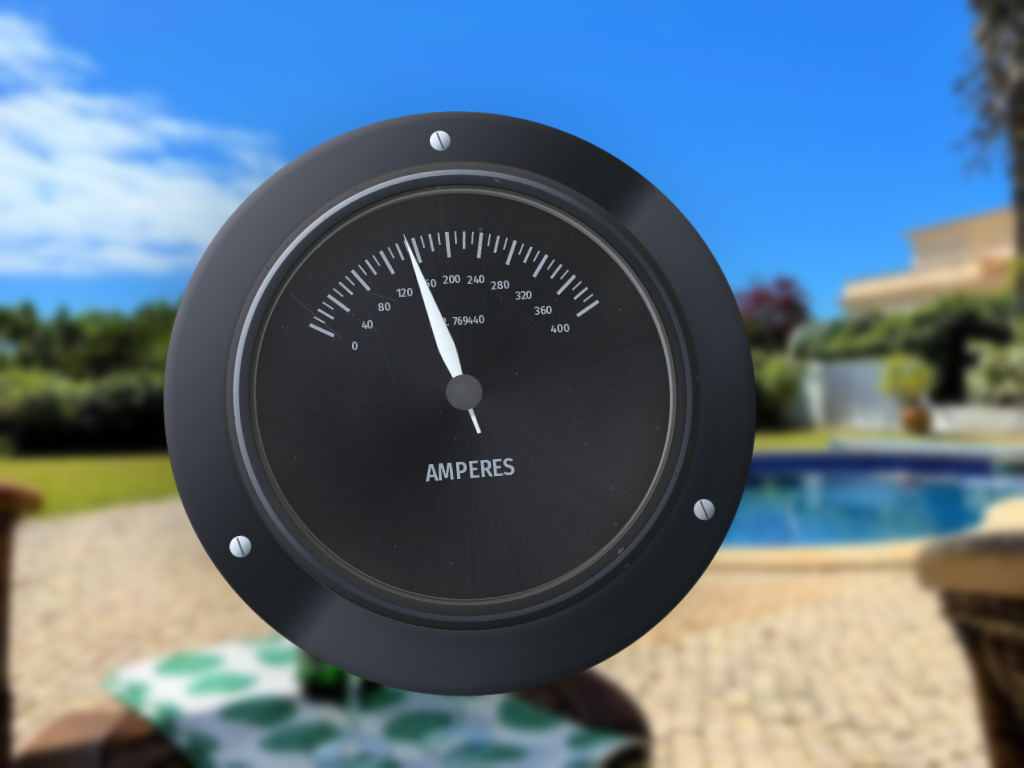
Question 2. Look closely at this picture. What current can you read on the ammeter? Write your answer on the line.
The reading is 150 A
